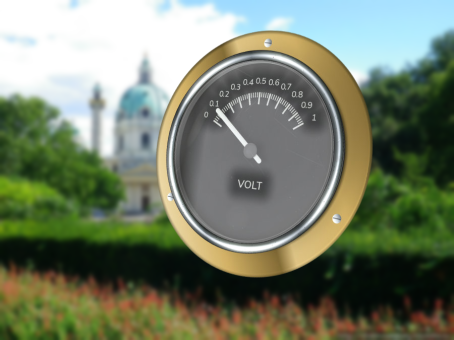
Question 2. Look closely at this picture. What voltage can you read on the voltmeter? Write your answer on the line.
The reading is 0.1 V
